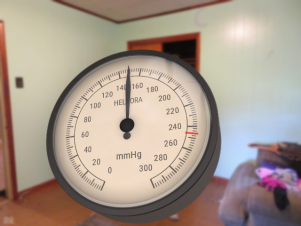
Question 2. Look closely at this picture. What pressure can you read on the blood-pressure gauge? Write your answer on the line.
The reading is 150 mmHg
